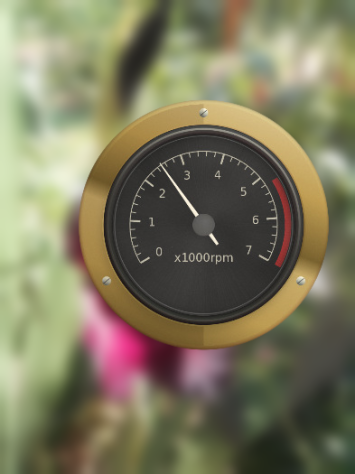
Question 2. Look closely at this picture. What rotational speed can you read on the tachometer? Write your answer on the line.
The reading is 2500 rpm
